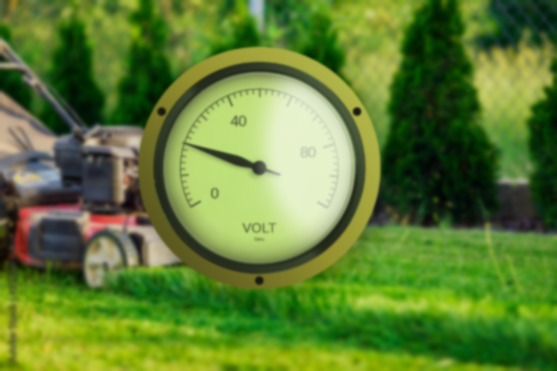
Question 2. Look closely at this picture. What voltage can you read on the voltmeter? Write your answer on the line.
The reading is 20 V
